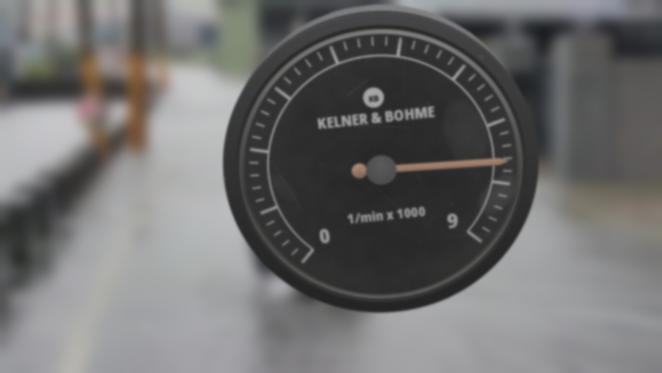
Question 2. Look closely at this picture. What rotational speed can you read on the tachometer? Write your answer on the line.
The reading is 7600 rpm
